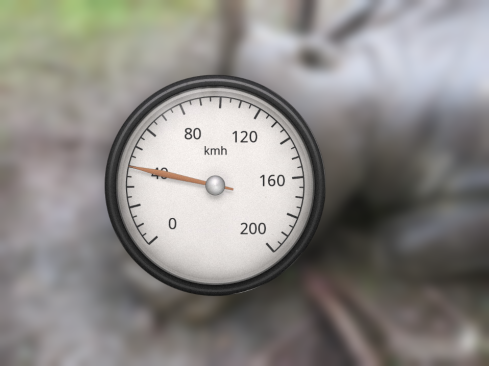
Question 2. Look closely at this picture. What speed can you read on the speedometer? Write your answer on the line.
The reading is 40 km/h
